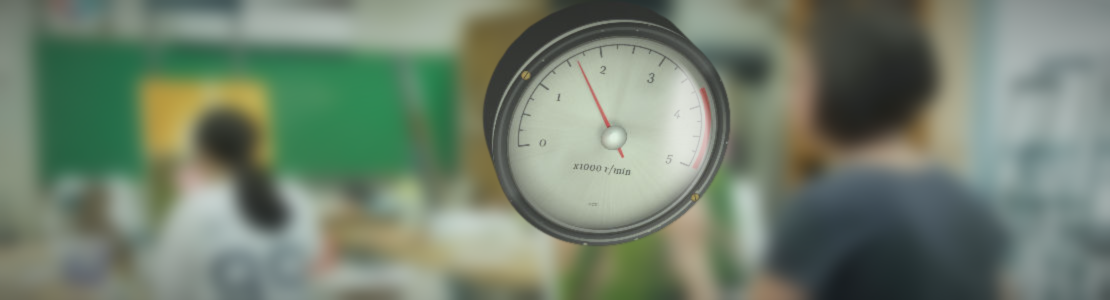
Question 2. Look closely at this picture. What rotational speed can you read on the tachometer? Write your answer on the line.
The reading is 1625 rpm
